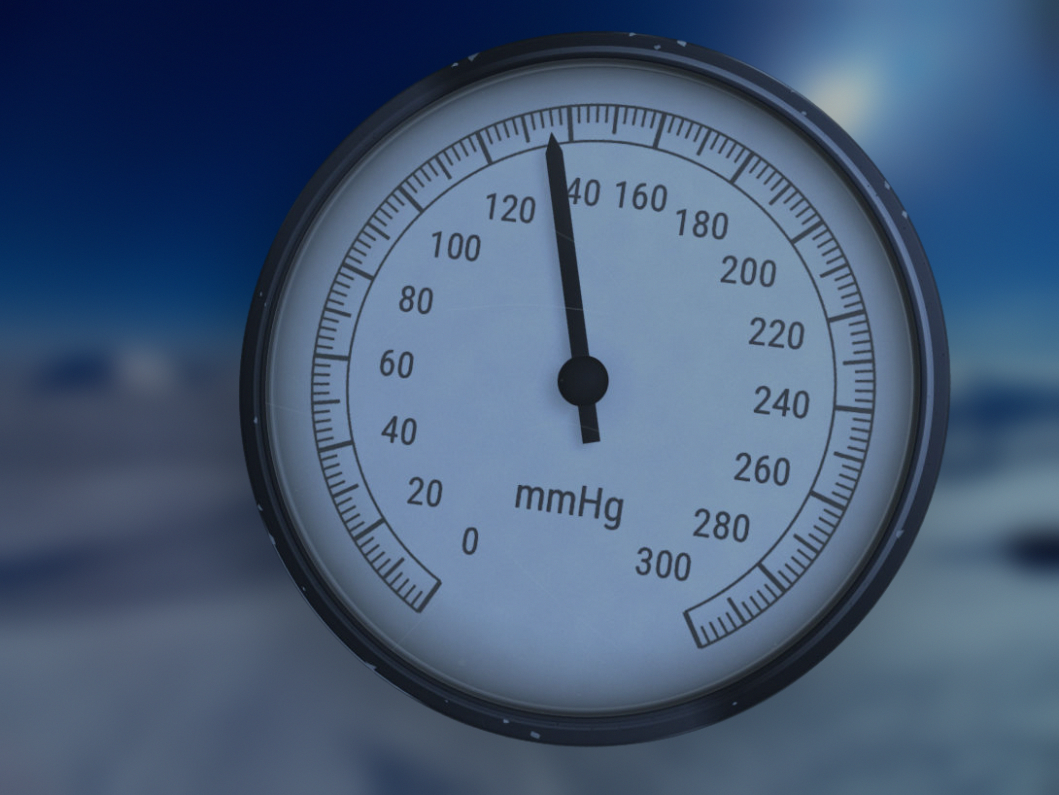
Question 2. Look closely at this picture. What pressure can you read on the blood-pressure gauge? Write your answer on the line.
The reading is 136 mmHg
